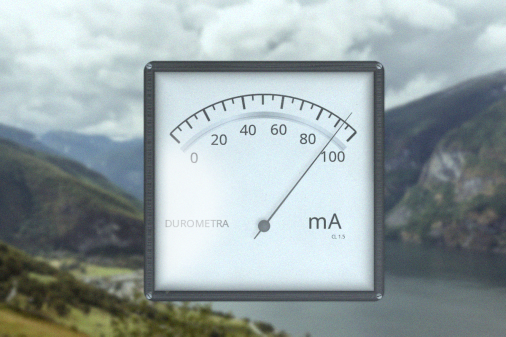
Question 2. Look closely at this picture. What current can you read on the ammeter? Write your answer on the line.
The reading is 92.5 mA
